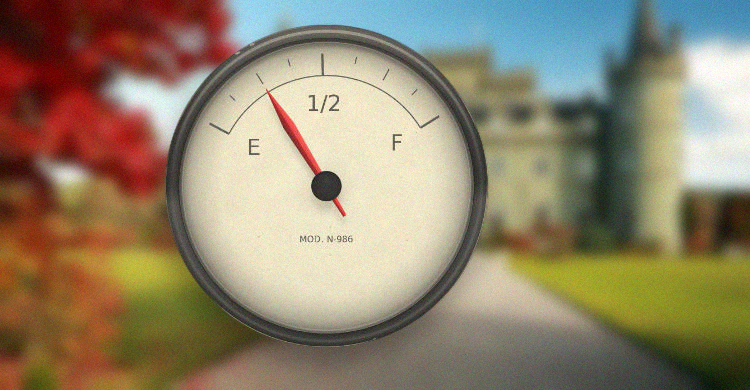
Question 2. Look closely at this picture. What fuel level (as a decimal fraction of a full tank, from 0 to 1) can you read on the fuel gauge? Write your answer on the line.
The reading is 0.25
